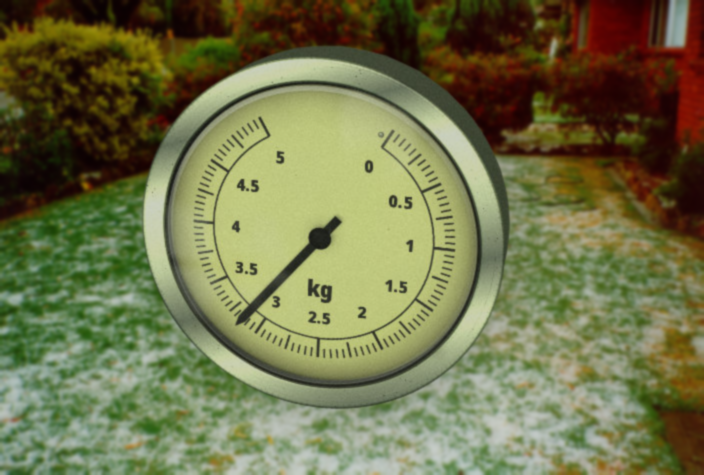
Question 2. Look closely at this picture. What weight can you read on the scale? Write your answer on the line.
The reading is 3.15 kg
